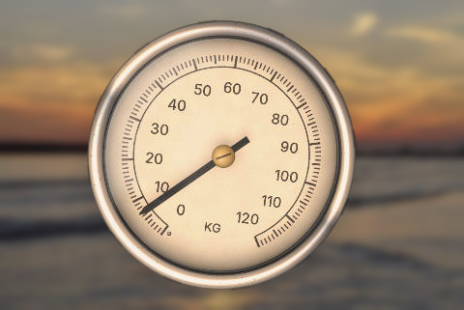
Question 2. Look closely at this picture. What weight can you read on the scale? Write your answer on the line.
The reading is 7 kg
